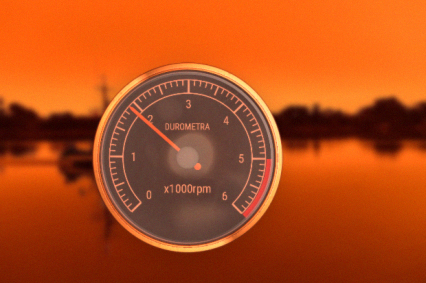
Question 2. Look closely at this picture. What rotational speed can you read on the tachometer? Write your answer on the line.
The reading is 1900 rpm
